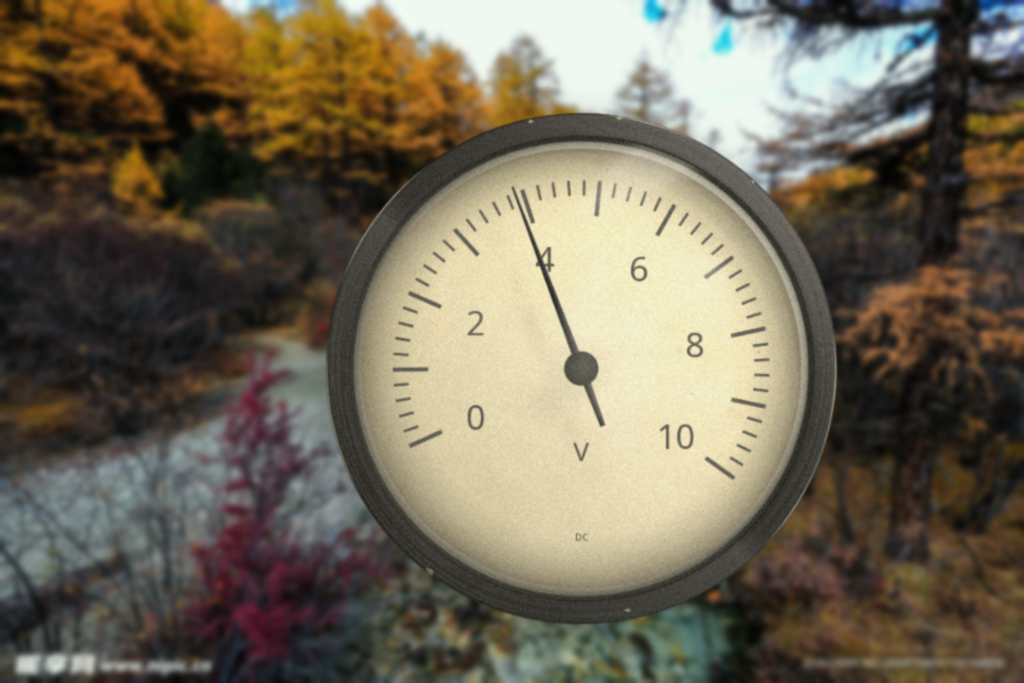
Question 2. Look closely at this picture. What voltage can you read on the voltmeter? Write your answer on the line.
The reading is 3.9 V
